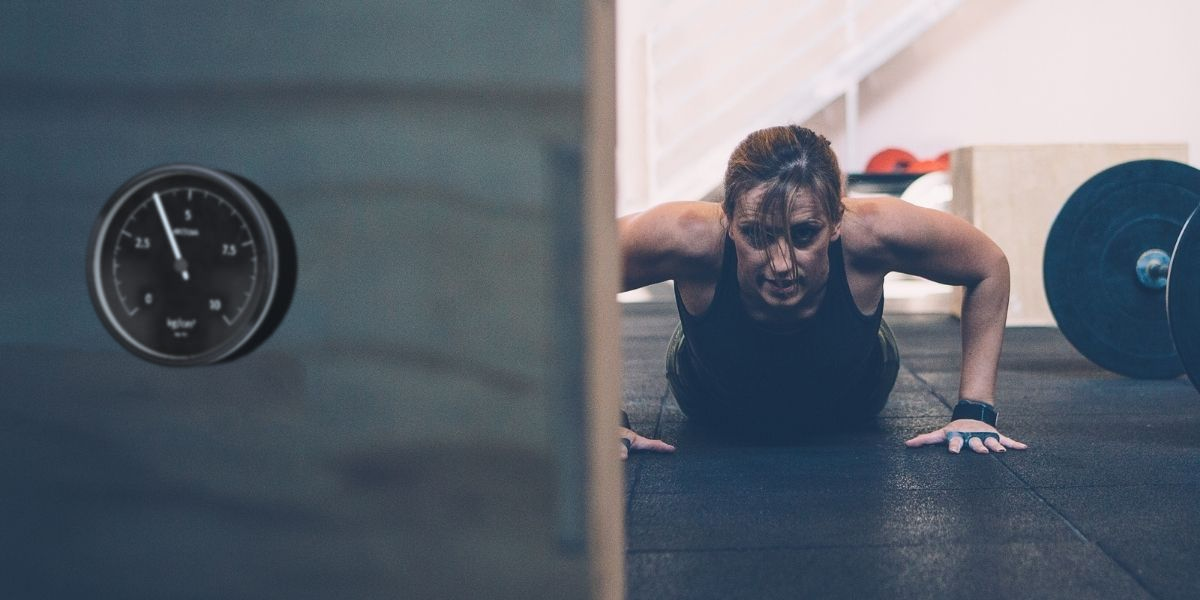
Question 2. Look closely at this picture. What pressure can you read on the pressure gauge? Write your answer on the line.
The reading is 4 kg/cm²
